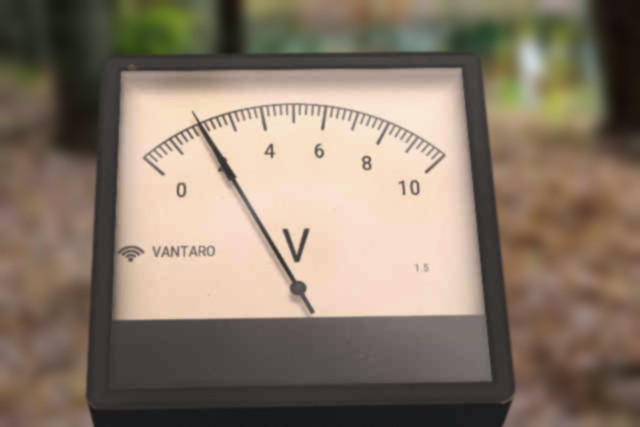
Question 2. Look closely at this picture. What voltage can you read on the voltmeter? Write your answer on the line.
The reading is 2 V
